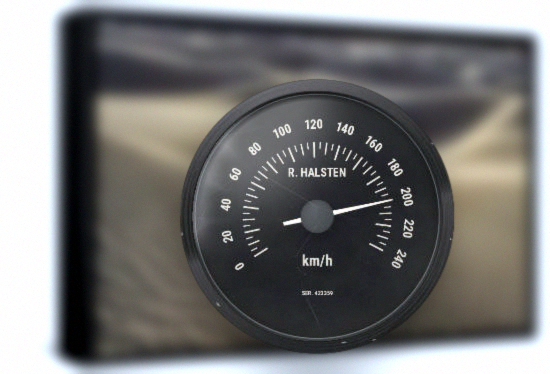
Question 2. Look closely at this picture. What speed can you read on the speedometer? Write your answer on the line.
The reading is 200 km/h
